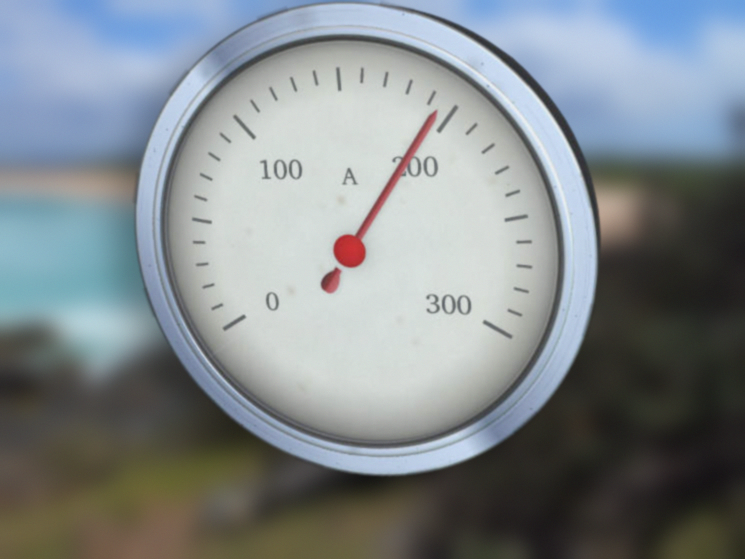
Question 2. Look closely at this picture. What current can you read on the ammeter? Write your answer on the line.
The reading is 195 A
